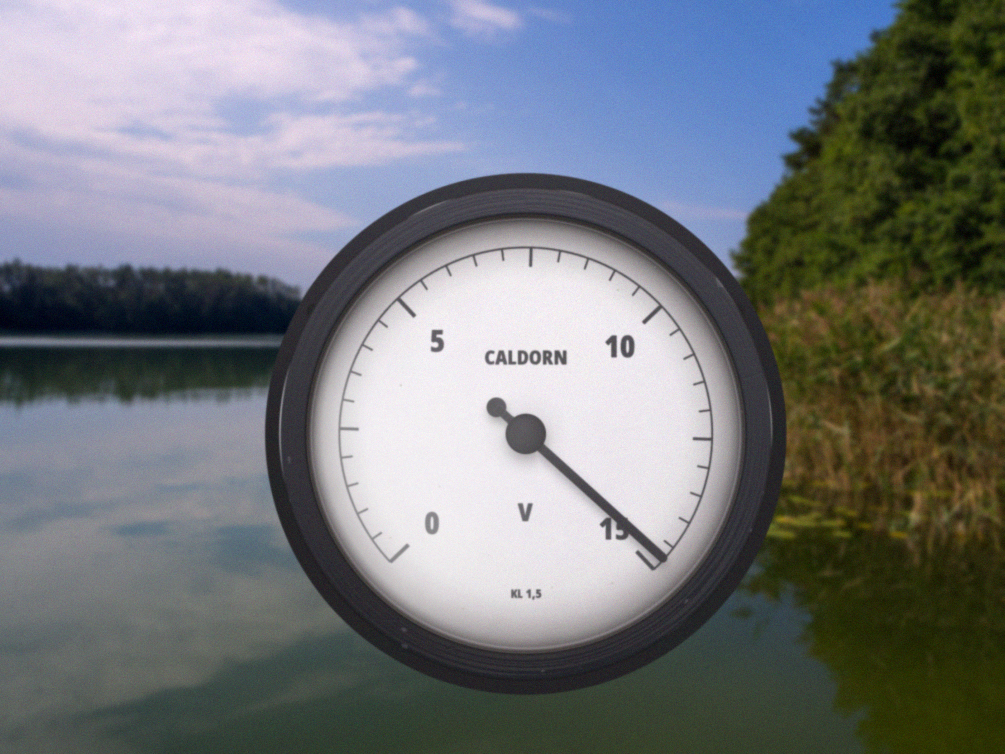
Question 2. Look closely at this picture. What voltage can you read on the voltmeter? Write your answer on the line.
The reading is 14.75 V
